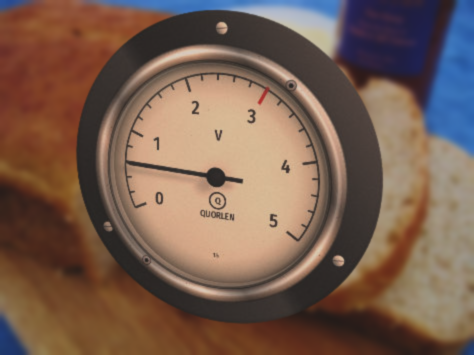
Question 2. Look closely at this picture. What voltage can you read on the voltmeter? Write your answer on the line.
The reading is 0.6 V
